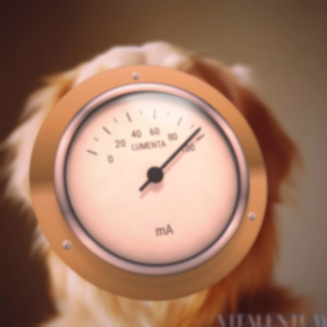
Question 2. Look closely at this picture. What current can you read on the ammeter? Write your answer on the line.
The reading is 95 mA
